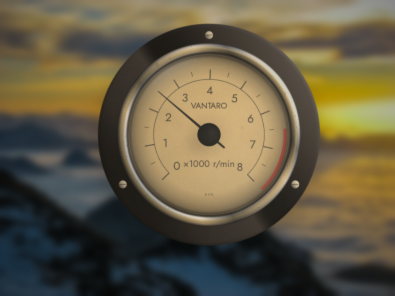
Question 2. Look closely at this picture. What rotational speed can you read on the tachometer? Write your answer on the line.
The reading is 2500 rpm
